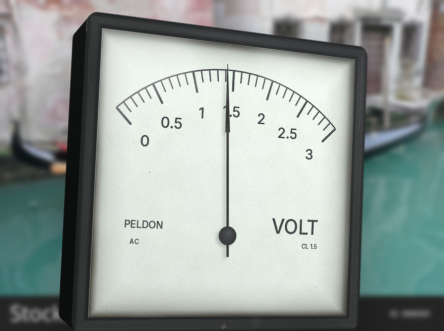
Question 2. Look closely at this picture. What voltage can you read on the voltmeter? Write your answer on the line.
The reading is 1.4 V
